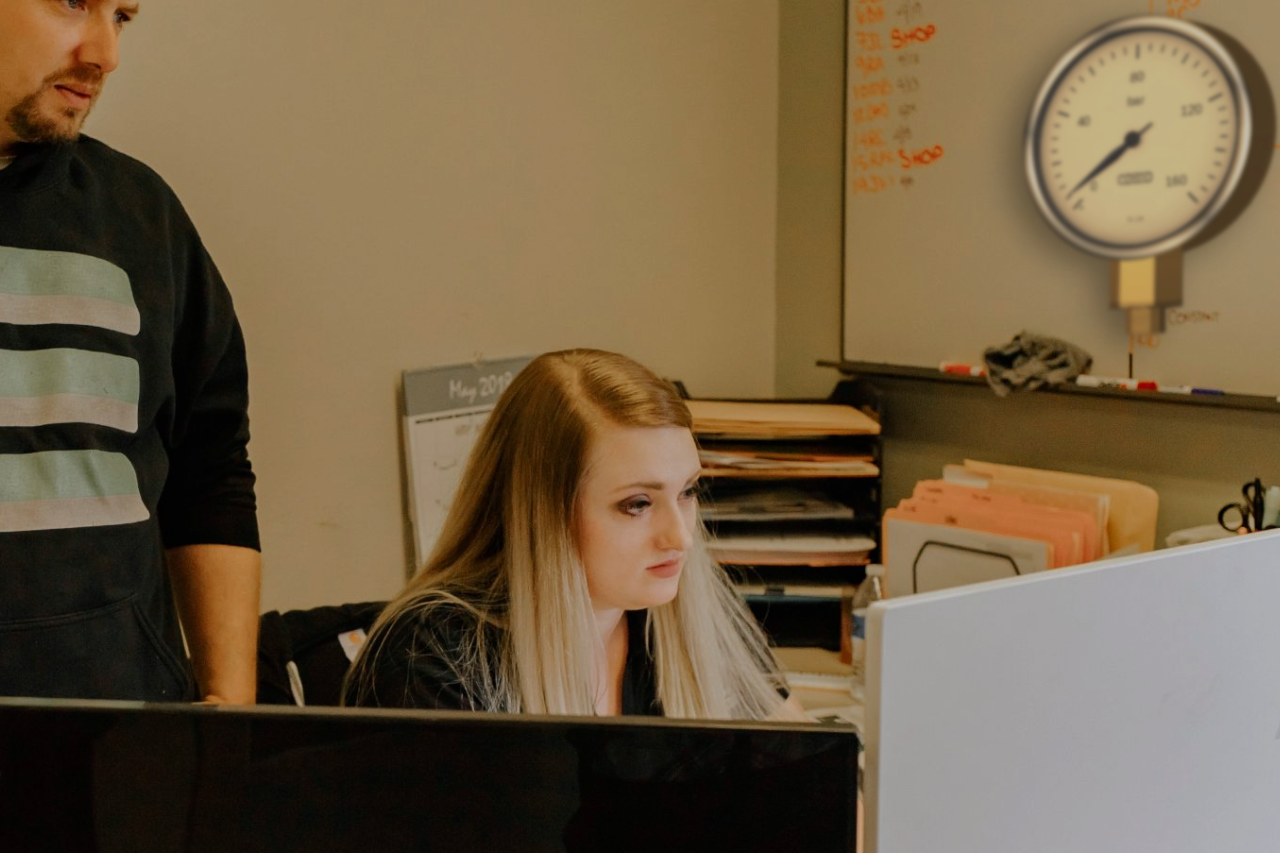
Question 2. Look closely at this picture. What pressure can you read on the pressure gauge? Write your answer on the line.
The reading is 5 bar
